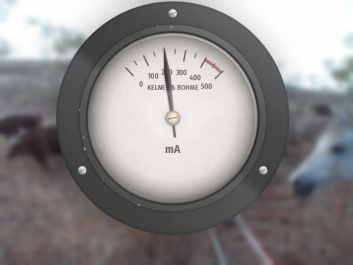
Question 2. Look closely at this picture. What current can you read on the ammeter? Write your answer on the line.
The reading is 200 mA
